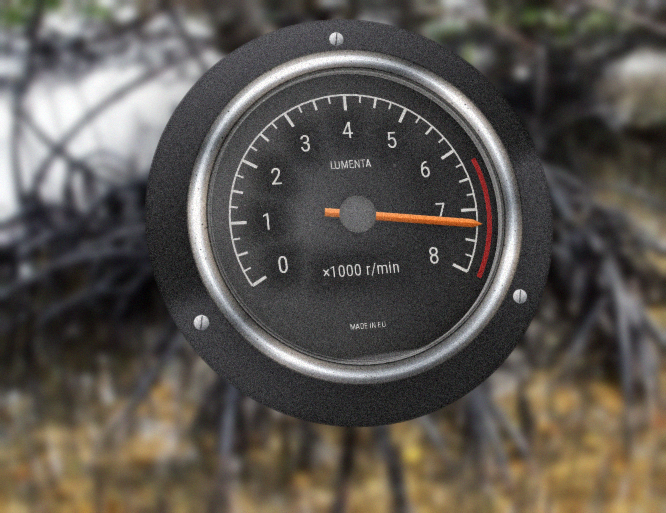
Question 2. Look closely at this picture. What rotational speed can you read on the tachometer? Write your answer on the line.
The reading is 7250 rpm
